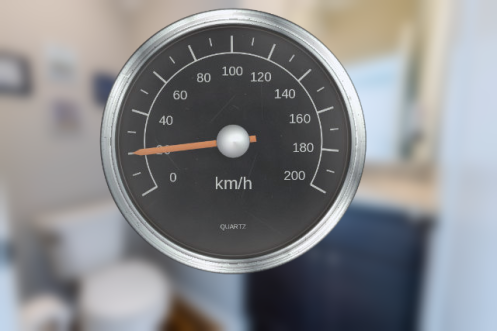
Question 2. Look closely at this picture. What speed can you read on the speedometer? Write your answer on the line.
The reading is 20 km/h
